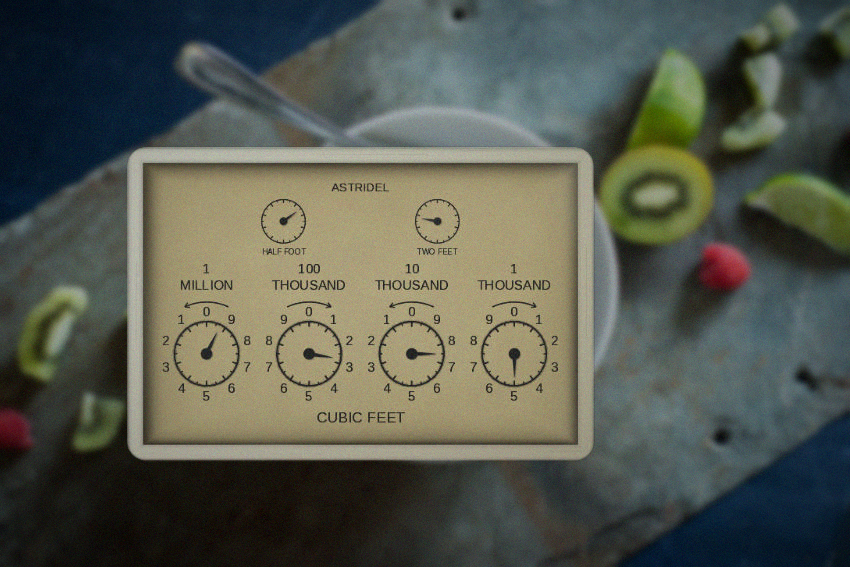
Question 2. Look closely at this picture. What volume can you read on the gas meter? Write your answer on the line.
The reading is 927500 ft³
